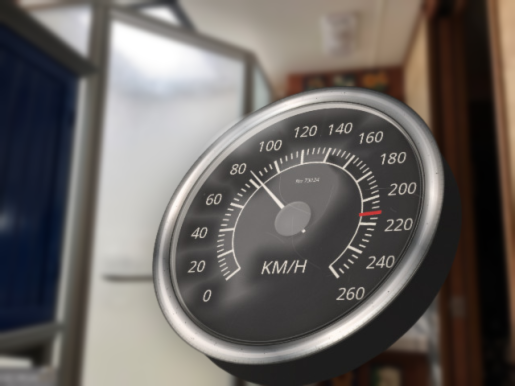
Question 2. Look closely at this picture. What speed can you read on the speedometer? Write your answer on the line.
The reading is 84 km/h
